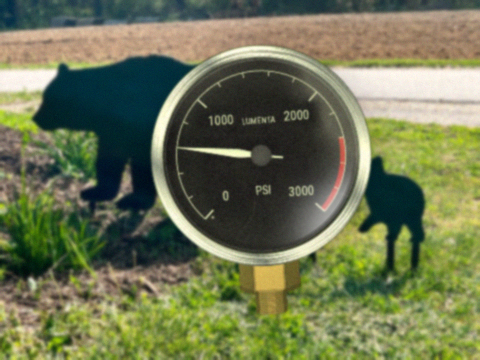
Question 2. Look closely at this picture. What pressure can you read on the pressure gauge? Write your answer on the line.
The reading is 600 psi
